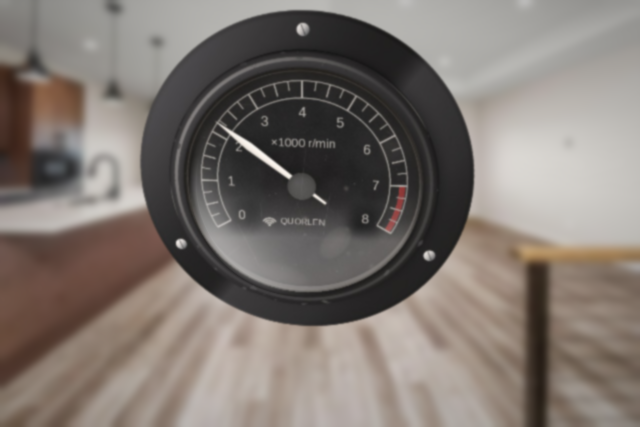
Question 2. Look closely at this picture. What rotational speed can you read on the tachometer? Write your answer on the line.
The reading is 2250 rpm
